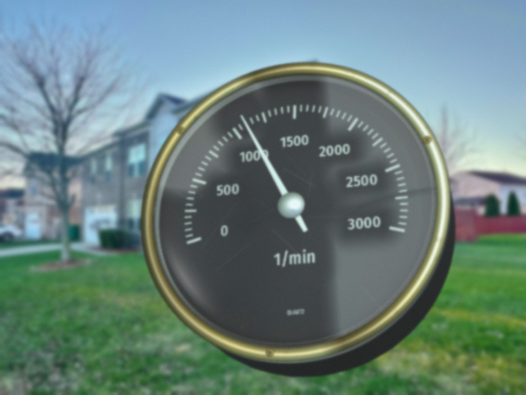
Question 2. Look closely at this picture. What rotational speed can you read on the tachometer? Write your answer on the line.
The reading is 1100 rpm
